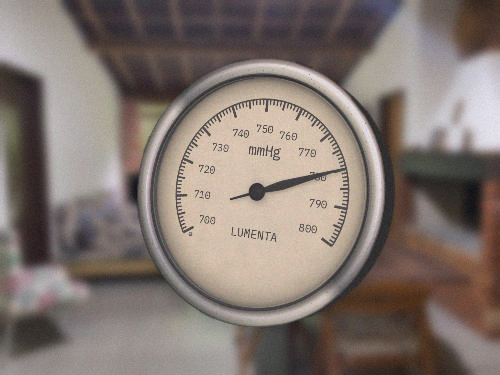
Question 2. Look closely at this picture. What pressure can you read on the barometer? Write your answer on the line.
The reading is 780 mmHg
